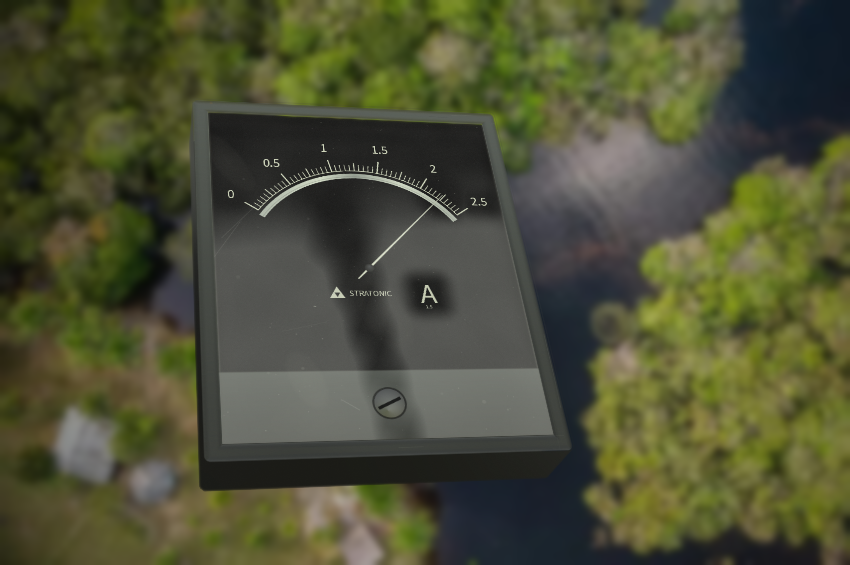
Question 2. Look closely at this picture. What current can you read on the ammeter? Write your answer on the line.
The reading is 2.25 A
